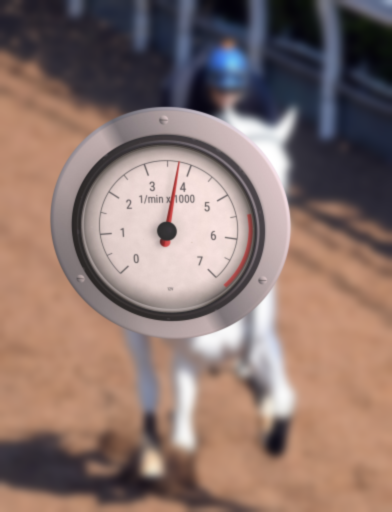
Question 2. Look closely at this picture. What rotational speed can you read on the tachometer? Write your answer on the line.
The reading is 3750 rpm
